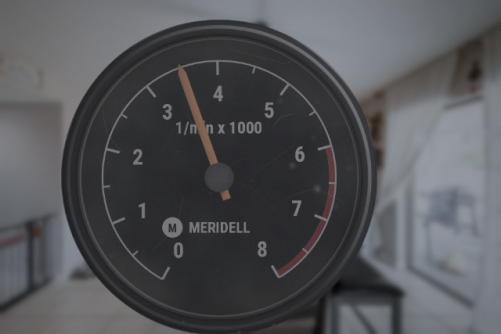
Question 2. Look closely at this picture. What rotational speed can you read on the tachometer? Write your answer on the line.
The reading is 3500 rpm
